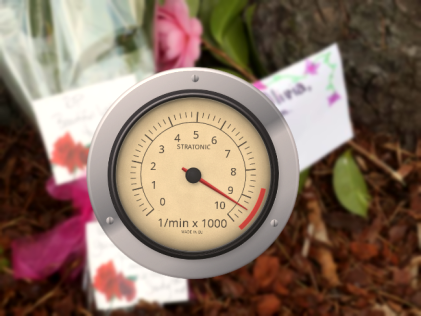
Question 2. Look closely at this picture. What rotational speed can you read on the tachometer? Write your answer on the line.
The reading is 9400 rpm
